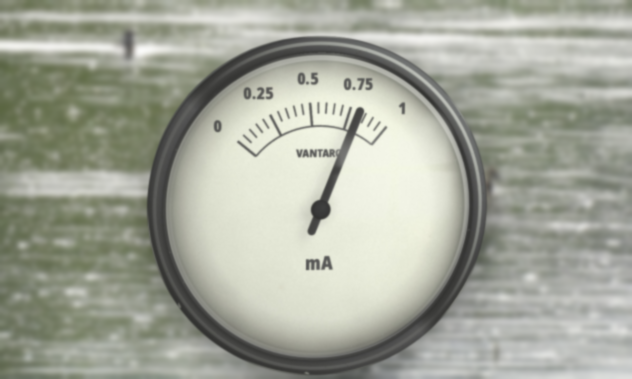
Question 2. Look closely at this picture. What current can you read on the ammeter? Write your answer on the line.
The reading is 0.8 mA
